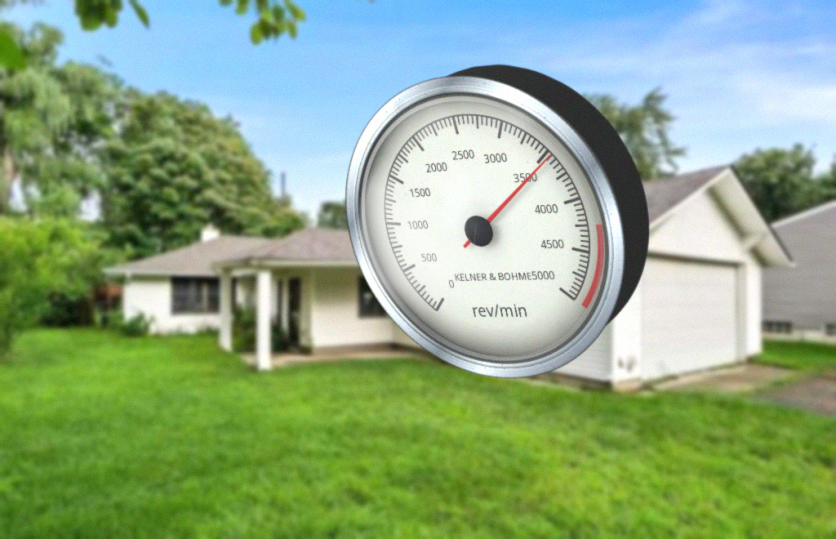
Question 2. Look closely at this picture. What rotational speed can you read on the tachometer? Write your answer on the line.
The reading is 3550 rpm
